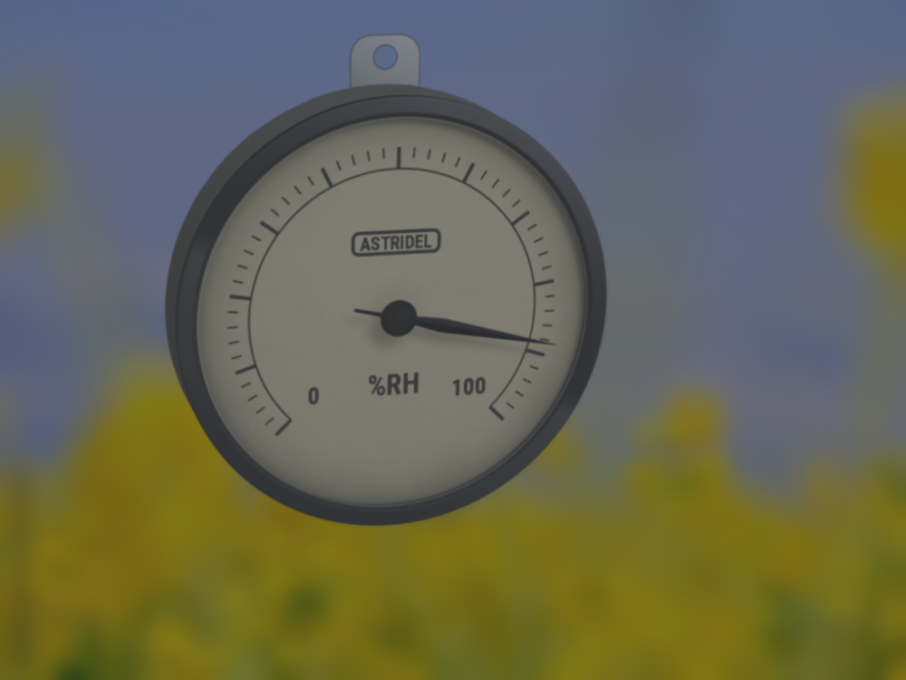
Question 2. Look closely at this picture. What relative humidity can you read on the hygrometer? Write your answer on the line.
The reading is 88 %
